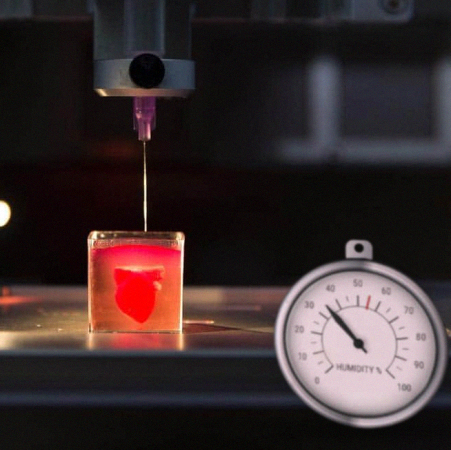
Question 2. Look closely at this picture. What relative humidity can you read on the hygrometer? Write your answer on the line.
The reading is 35 %
